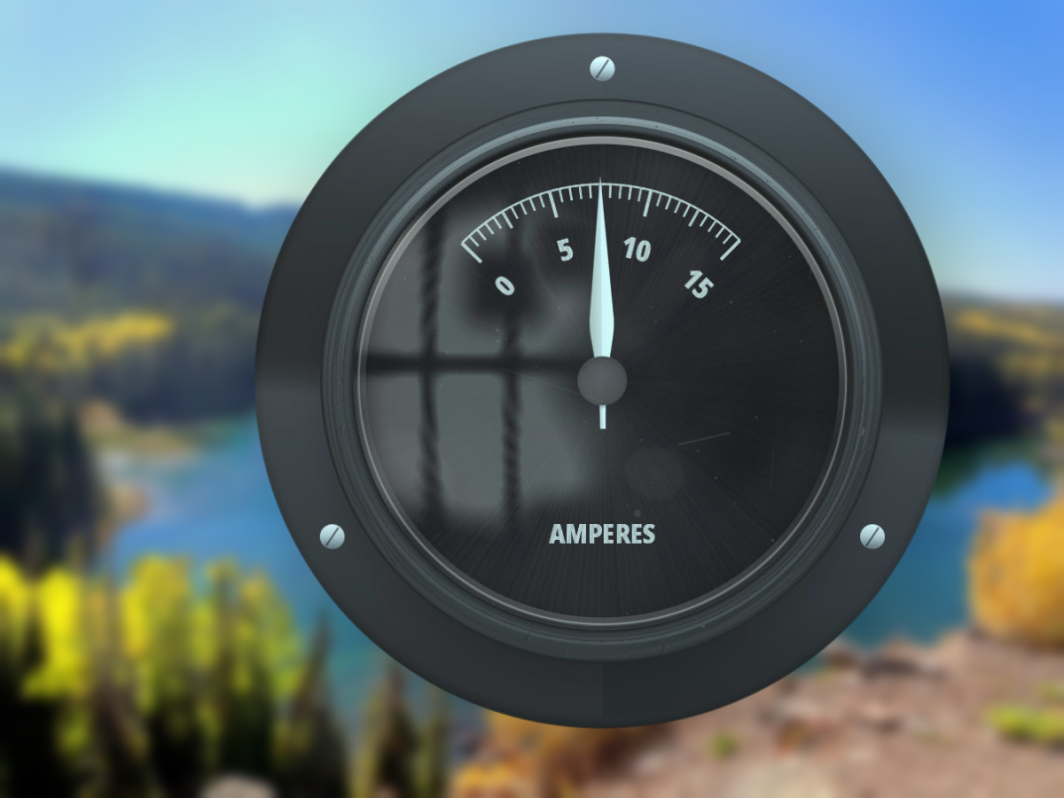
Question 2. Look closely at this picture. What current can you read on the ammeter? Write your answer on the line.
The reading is 7.5 A
